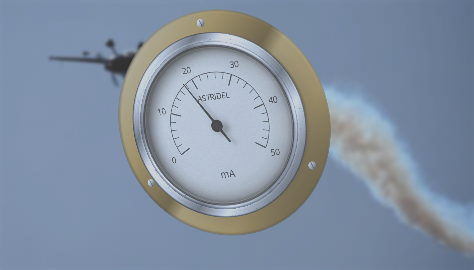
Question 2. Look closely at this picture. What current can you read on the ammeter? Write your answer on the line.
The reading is 18 mA
